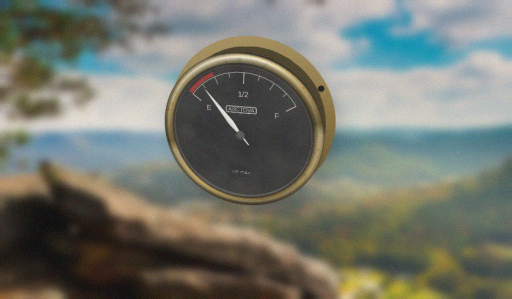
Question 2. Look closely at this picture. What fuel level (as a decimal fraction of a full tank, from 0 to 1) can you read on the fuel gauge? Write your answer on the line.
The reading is 0.125
